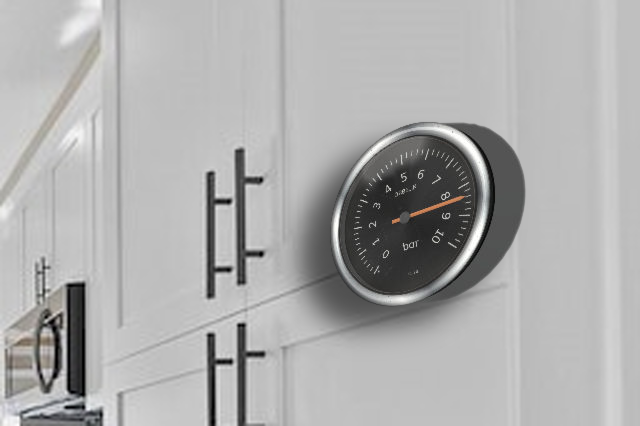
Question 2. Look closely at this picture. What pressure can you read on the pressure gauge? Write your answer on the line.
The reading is 8.4 bar
